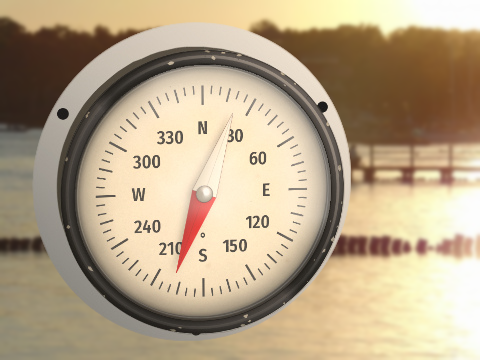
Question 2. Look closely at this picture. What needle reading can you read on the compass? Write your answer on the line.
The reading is 200 °
